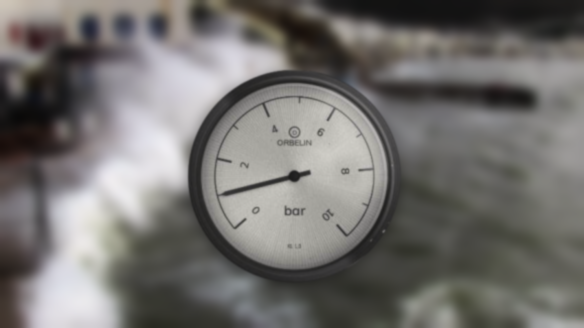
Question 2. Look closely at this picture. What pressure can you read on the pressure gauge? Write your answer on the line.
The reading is 1 bar
